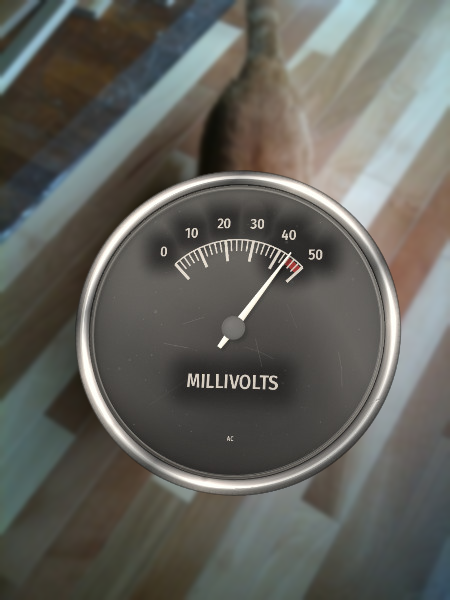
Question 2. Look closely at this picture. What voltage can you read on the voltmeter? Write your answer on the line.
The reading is 44 mV
